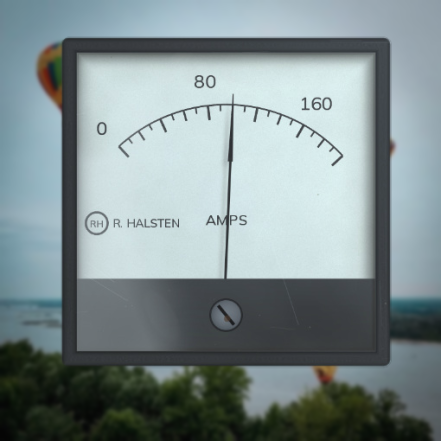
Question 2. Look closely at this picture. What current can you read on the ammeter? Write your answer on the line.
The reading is 100 A
